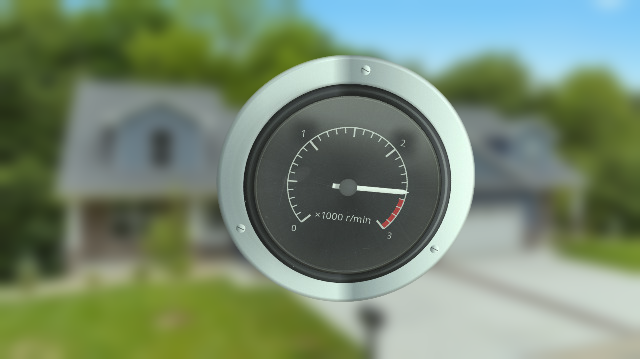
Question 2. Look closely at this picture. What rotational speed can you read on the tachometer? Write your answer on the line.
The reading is 2500 rpm
